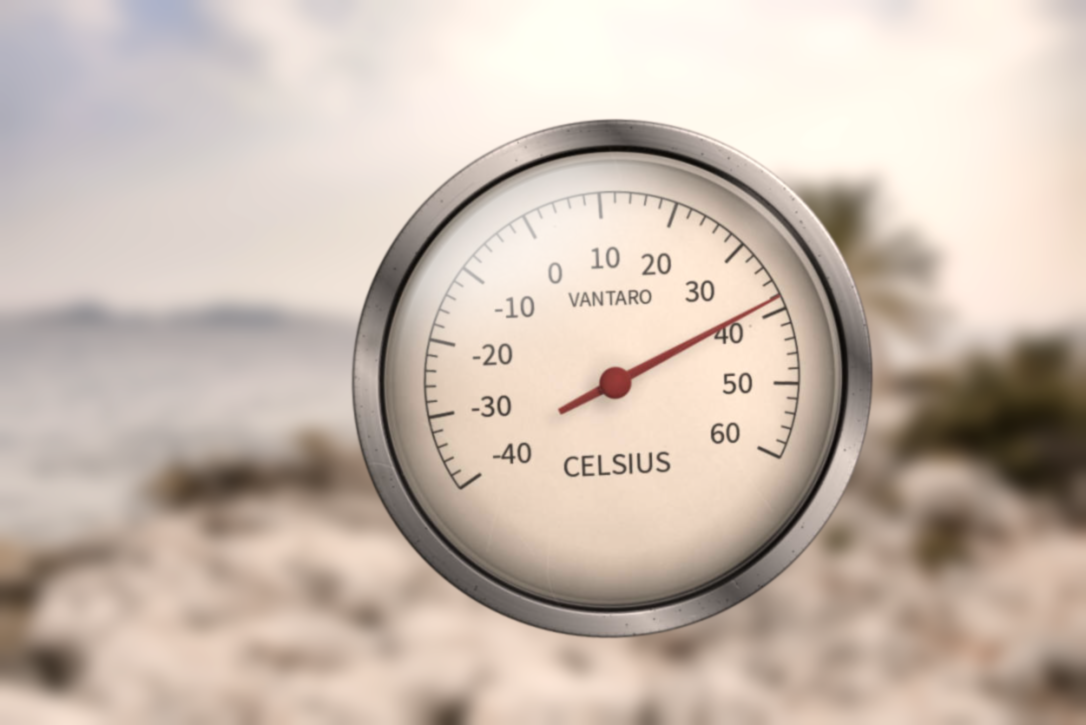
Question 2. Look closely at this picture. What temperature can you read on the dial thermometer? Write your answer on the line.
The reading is 38 °C
